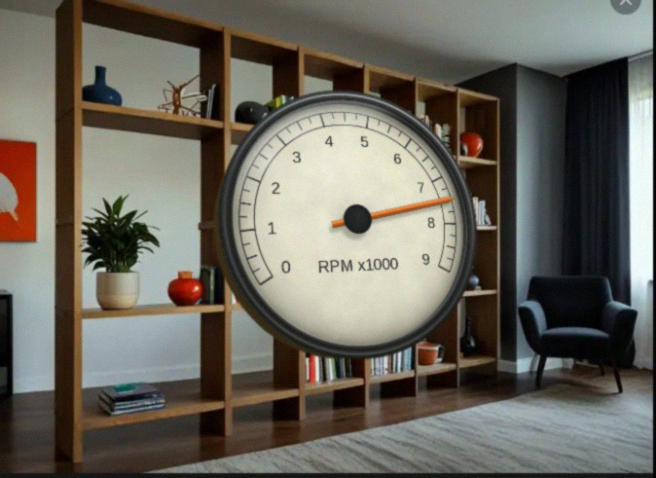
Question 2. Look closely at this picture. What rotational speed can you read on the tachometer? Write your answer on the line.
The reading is 7500 rpm
